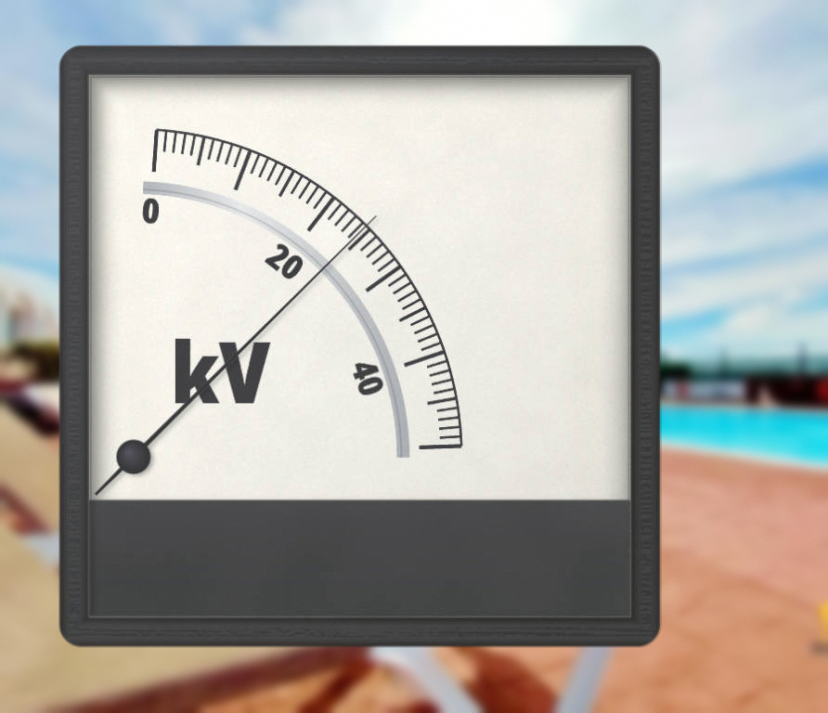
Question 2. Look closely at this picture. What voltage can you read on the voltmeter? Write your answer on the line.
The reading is 24.5 kV
